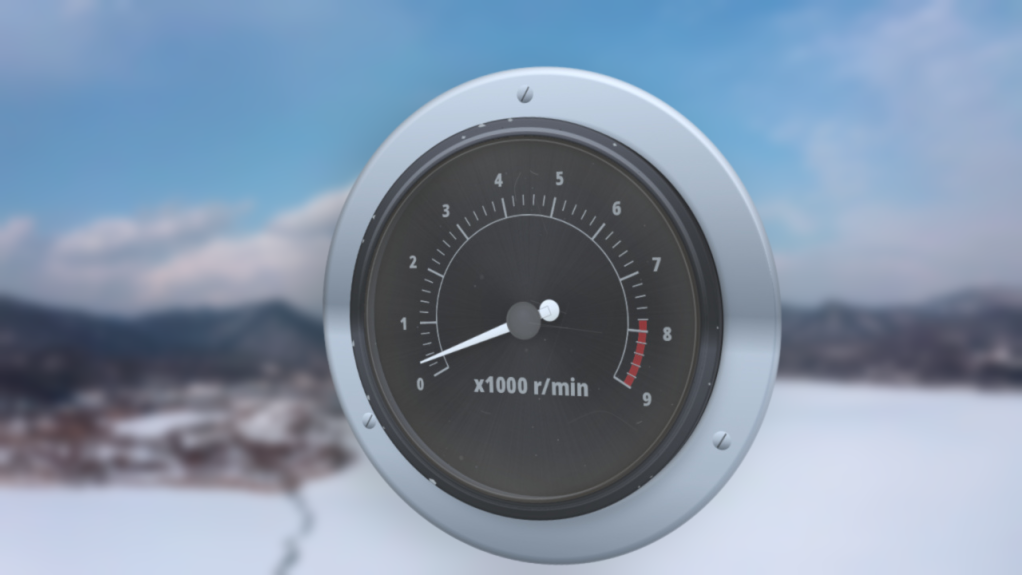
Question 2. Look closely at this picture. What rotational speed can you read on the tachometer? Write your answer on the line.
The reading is 300 rpm
